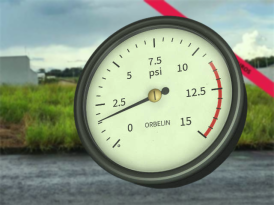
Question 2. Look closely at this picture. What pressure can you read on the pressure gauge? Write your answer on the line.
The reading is 1.5 psi
